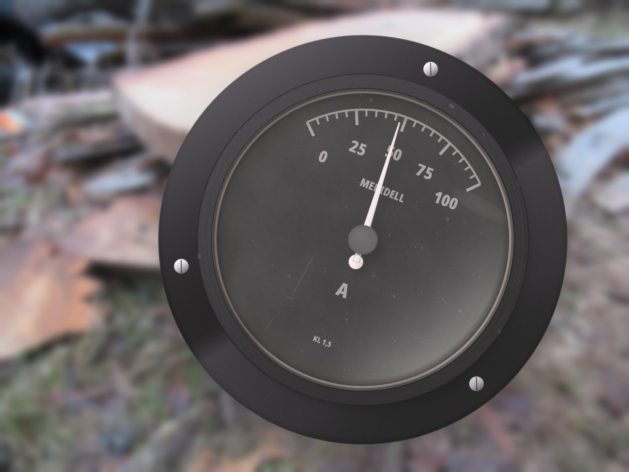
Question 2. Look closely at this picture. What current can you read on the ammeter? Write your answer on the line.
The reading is 47.5 A
